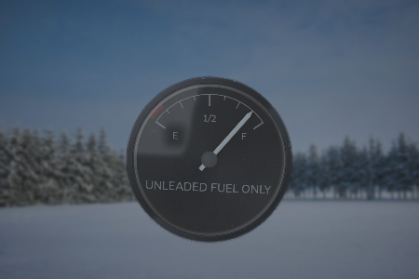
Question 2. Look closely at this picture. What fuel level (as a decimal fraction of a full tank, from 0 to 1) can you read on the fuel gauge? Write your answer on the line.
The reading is 0.875
